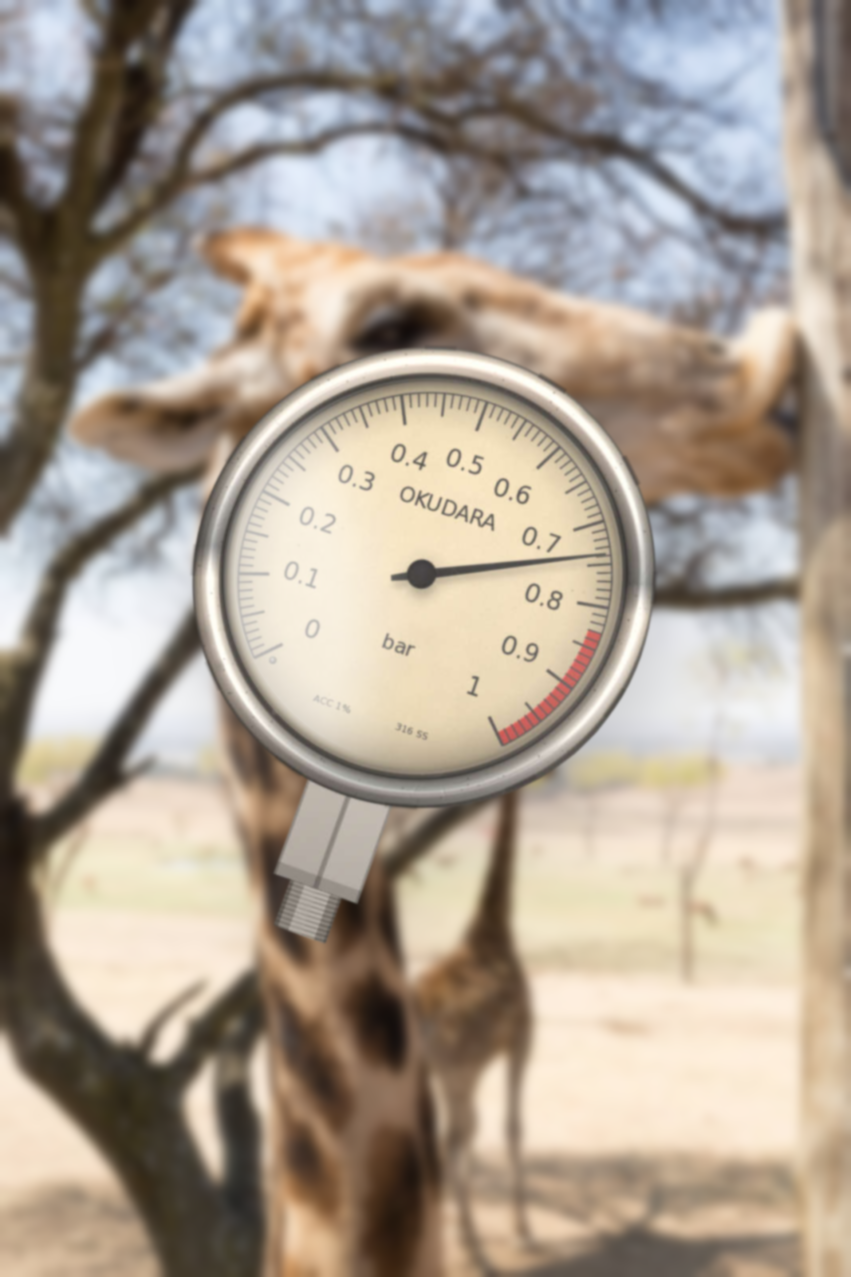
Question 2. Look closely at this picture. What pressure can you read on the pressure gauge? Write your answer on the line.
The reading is 0.74 bar
